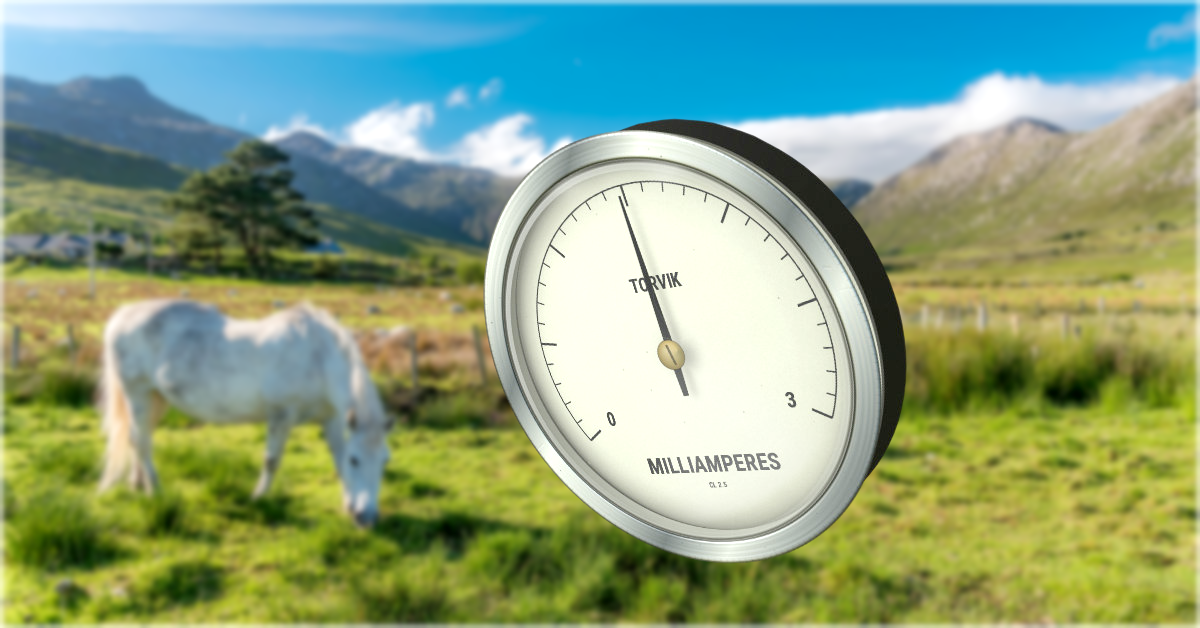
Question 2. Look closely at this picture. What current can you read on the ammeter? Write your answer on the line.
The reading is 1.5 mA
